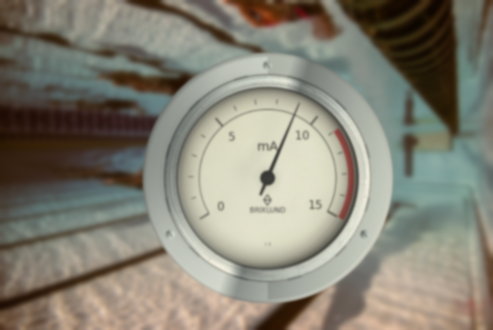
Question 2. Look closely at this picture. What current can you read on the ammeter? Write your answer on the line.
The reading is 9 mA
